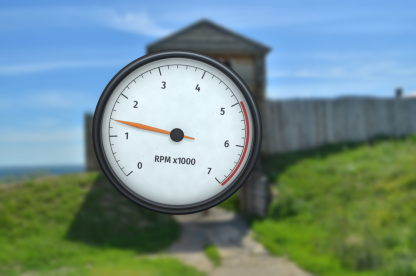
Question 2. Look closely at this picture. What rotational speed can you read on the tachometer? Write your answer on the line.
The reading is 1400 rpm
